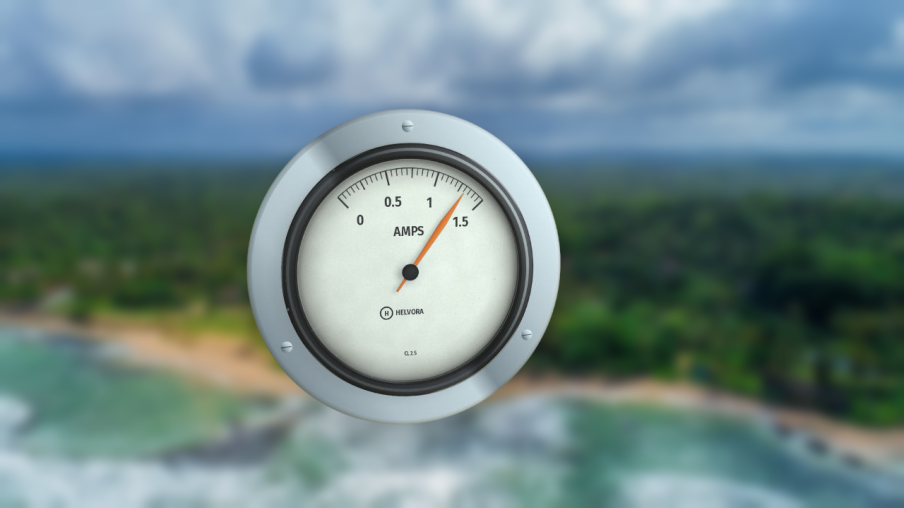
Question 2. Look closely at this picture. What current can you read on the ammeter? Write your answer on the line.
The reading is 1.3 A
